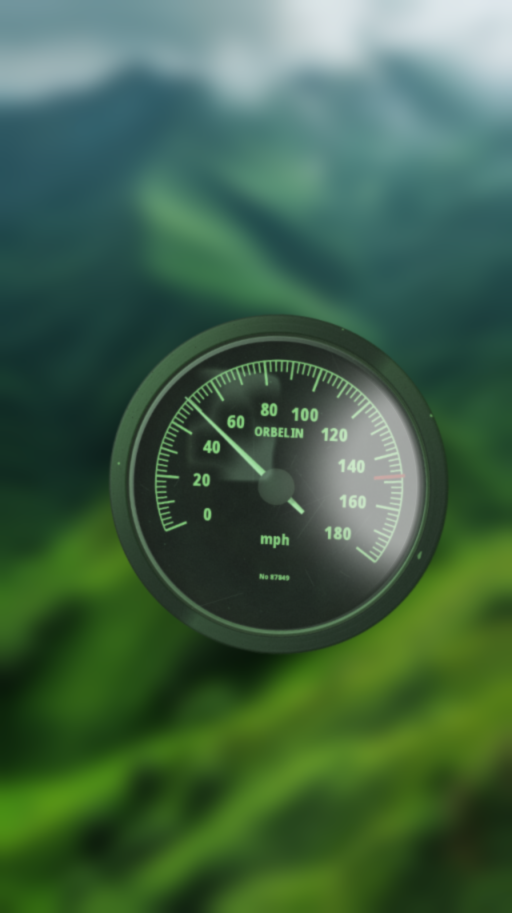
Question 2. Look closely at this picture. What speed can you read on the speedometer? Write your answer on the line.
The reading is 50 mph
